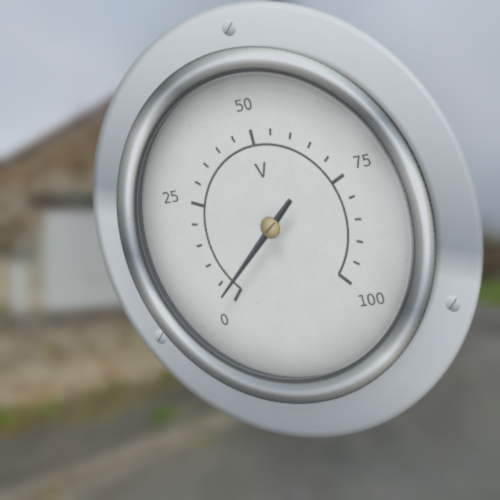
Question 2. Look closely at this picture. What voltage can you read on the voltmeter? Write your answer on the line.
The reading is 2.5 V
